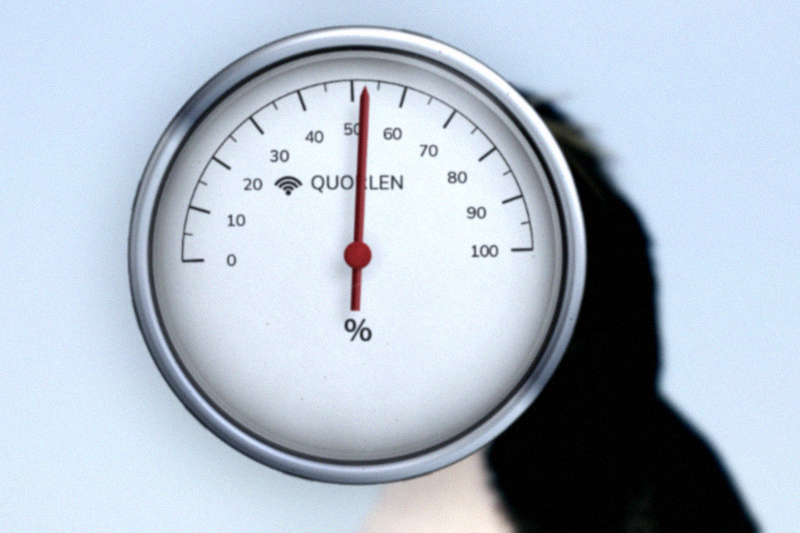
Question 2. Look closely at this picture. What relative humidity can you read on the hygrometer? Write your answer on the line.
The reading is 52.5 %
